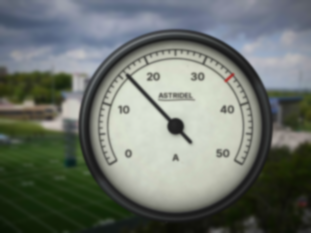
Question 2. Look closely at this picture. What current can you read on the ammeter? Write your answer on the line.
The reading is 16 A
